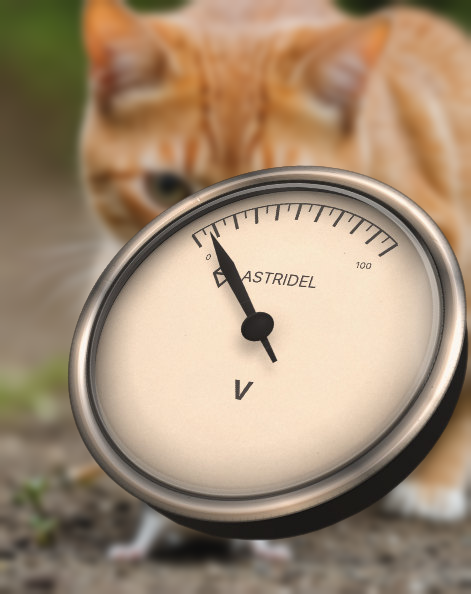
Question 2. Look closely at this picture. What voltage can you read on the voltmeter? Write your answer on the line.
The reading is 7.5 V
